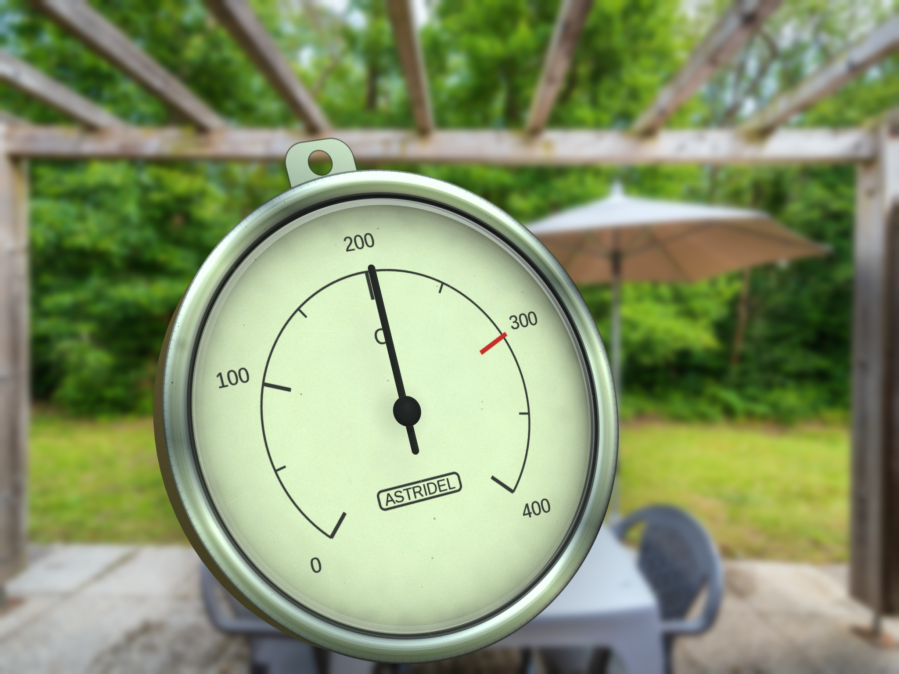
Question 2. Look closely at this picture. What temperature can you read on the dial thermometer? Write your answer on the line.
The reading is 200 °C
